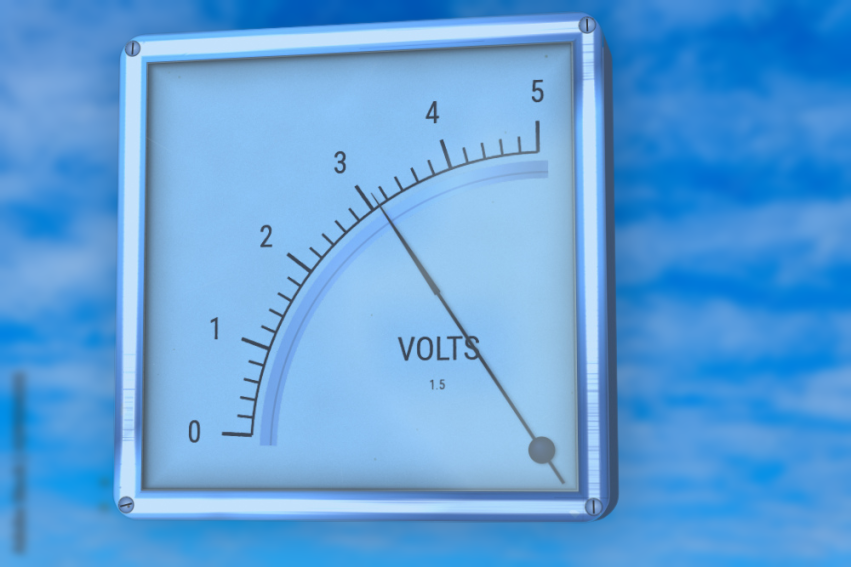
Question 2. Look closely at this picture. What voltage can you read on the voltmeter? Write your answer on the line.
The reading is 3.1 V
